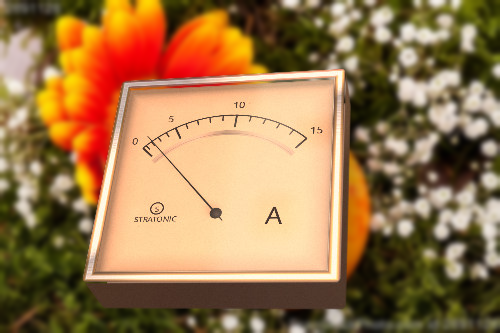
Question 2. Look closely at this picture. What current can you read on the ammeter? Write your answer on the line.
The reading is 2 A
